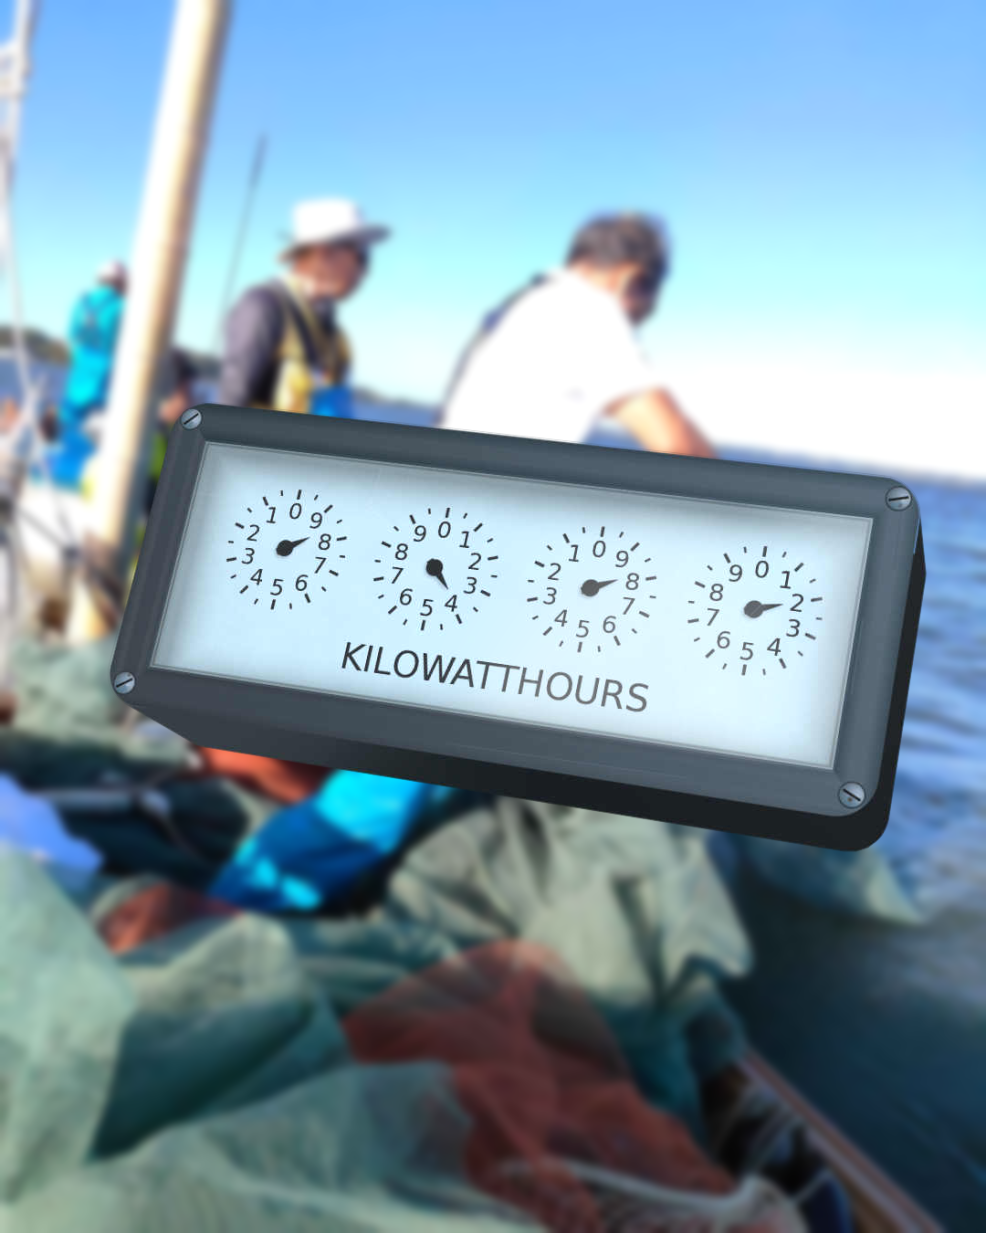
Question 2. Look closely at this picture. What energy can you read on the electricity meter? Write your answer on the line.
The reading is 8382 kWh
